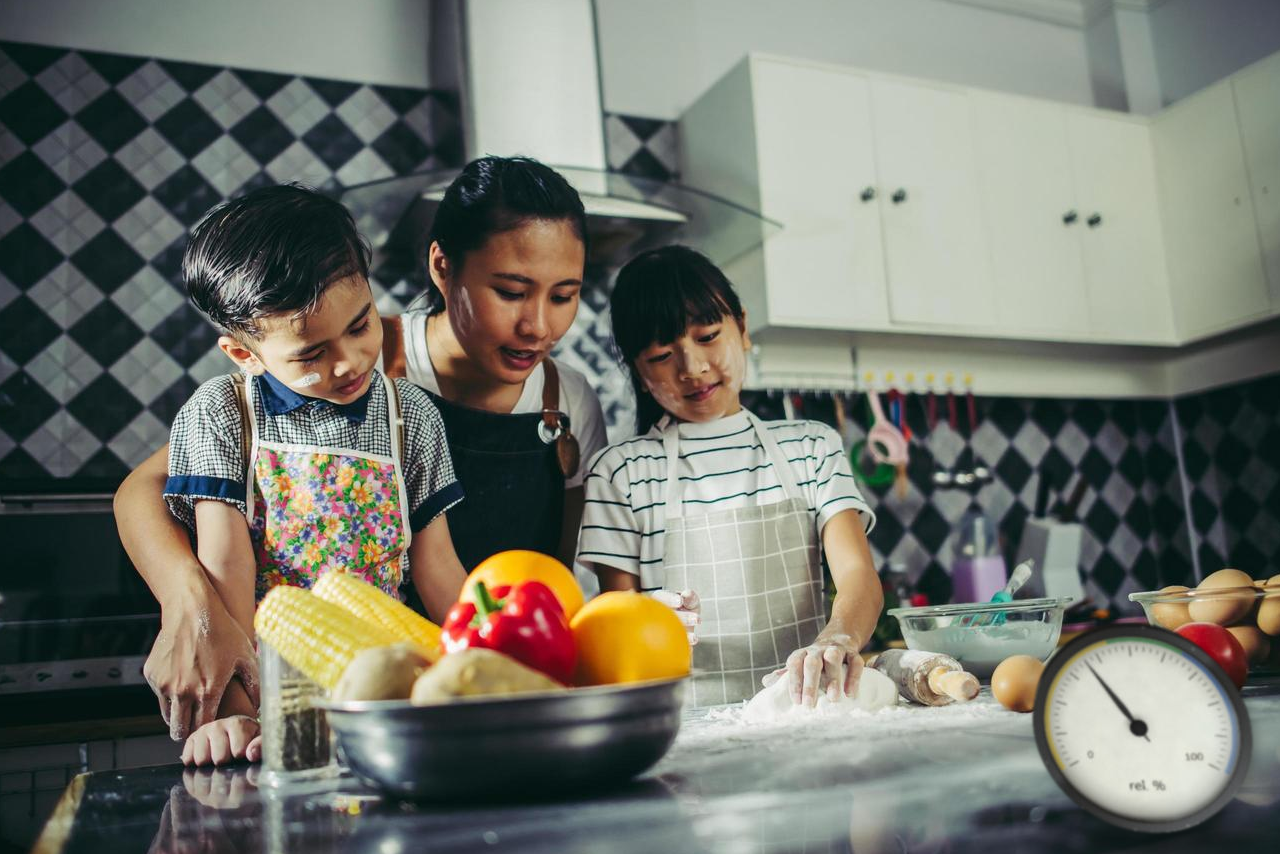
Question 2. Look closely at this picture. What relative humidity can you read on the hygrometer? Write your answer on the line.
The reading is 36 %
